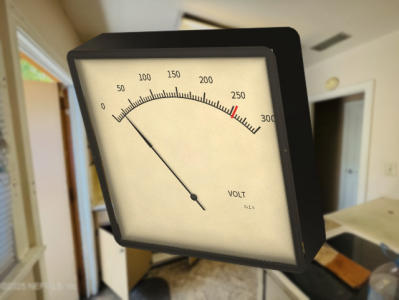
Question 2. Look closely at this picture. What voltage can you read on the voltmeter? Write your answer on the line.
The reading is 25 V
